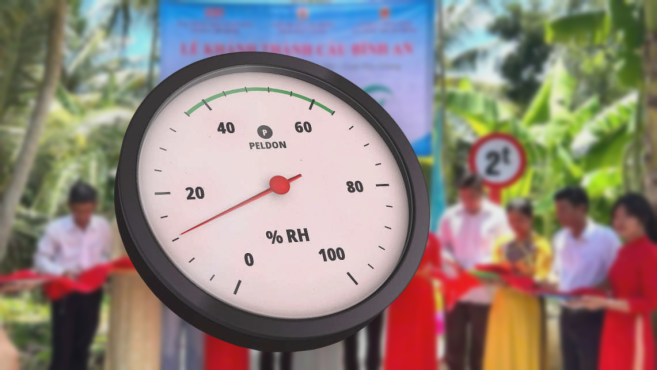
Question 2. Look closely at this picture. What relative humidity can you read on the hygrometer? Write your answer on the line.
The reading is 12 %
